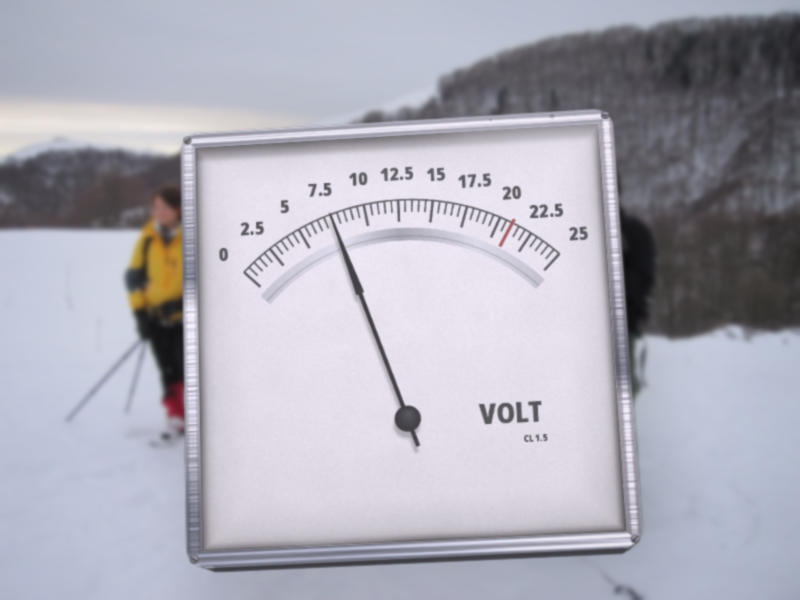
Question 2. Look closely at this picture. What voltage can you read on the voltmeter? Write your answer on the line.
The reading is 7.5 V
